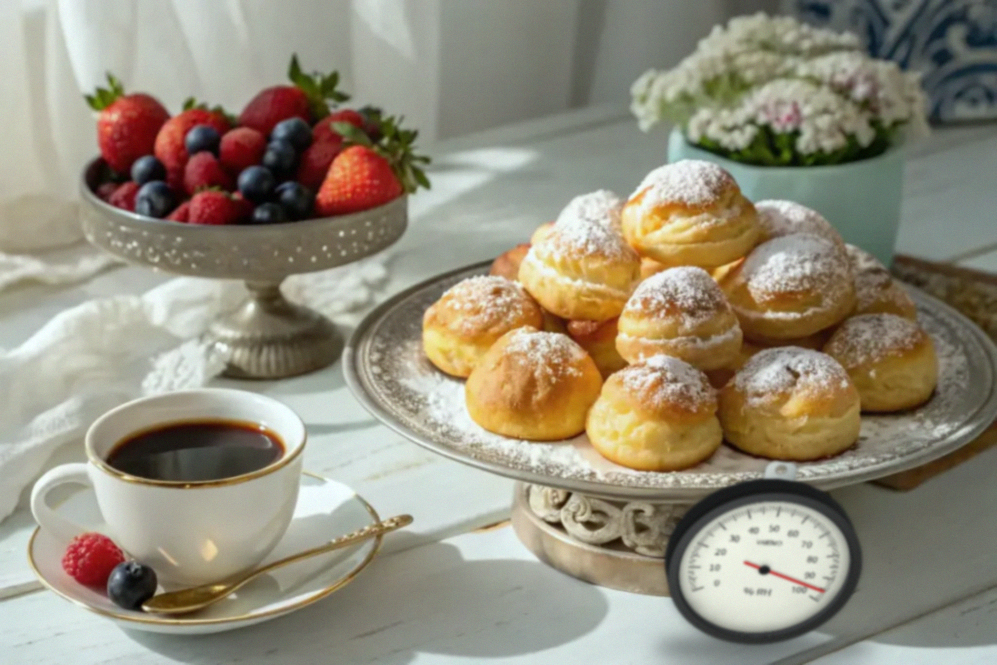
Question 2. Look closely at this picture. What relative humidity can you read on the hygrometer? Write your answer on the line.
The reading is 95 %
